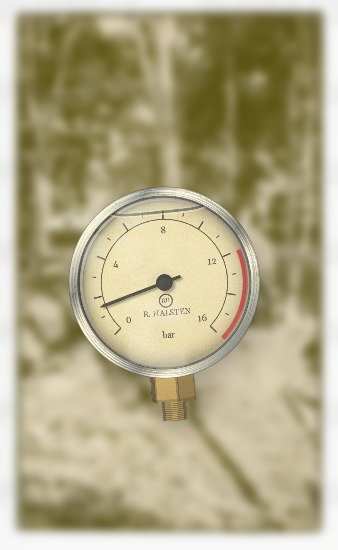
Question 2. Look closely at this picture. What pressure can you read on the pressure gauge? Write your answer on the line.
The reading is 1.5 bar
